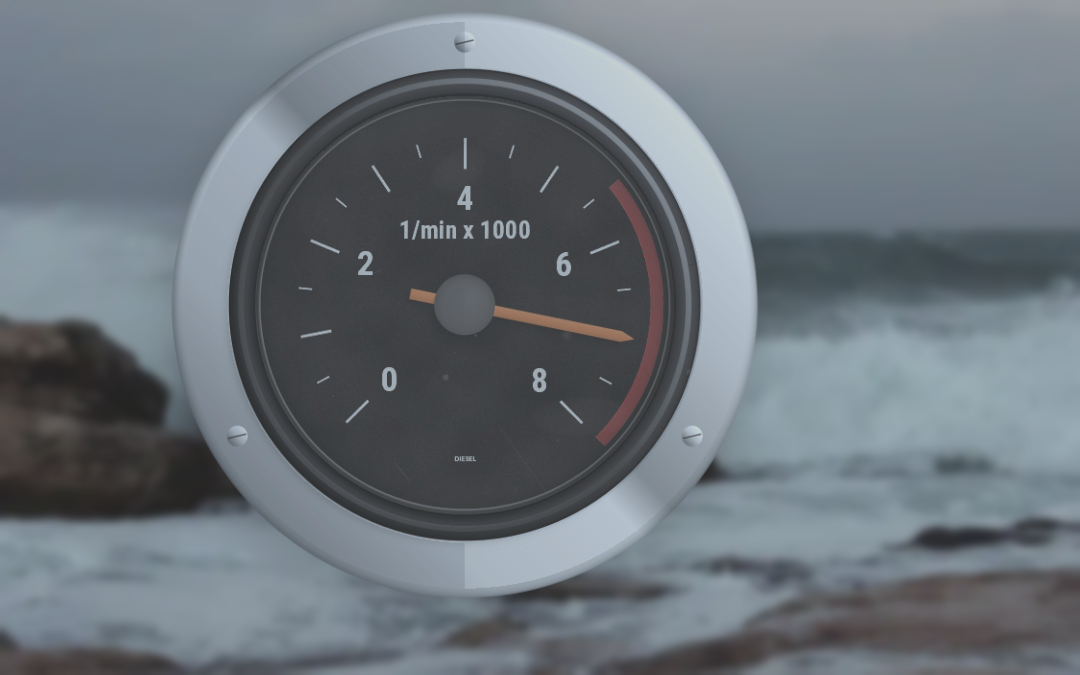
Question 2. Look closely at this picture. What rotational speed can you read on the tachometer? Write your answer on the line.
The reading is 7000 rpm
